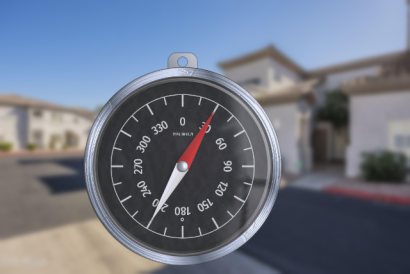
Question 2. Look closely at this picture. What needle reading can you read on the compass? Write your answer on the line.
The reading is 30 °
